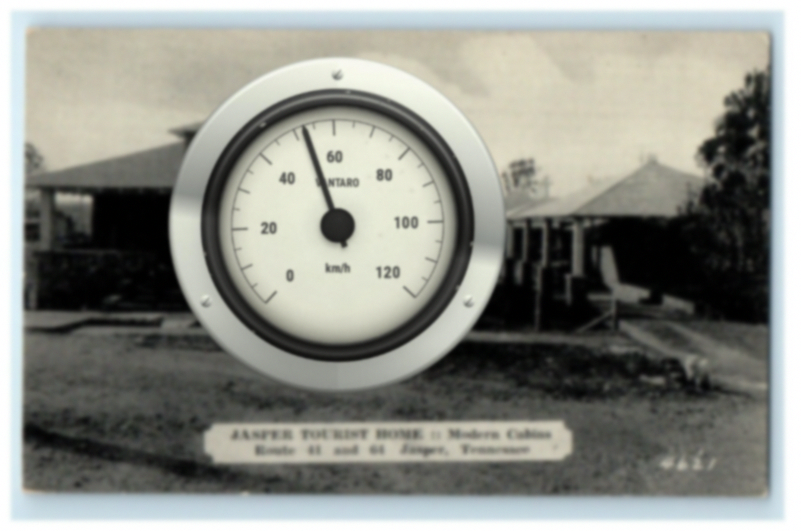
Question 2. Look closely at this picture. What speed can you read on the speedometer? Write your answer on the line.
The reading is 52.5 km/h
